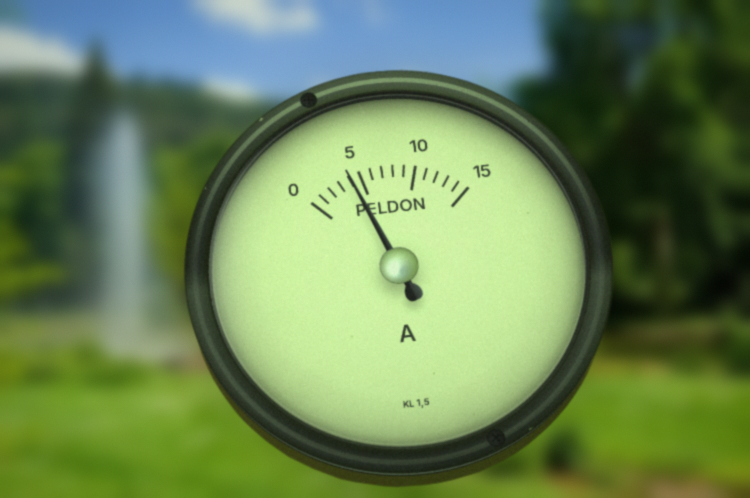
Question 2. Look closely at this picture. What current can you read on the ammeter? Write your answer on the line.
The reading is 4 A
